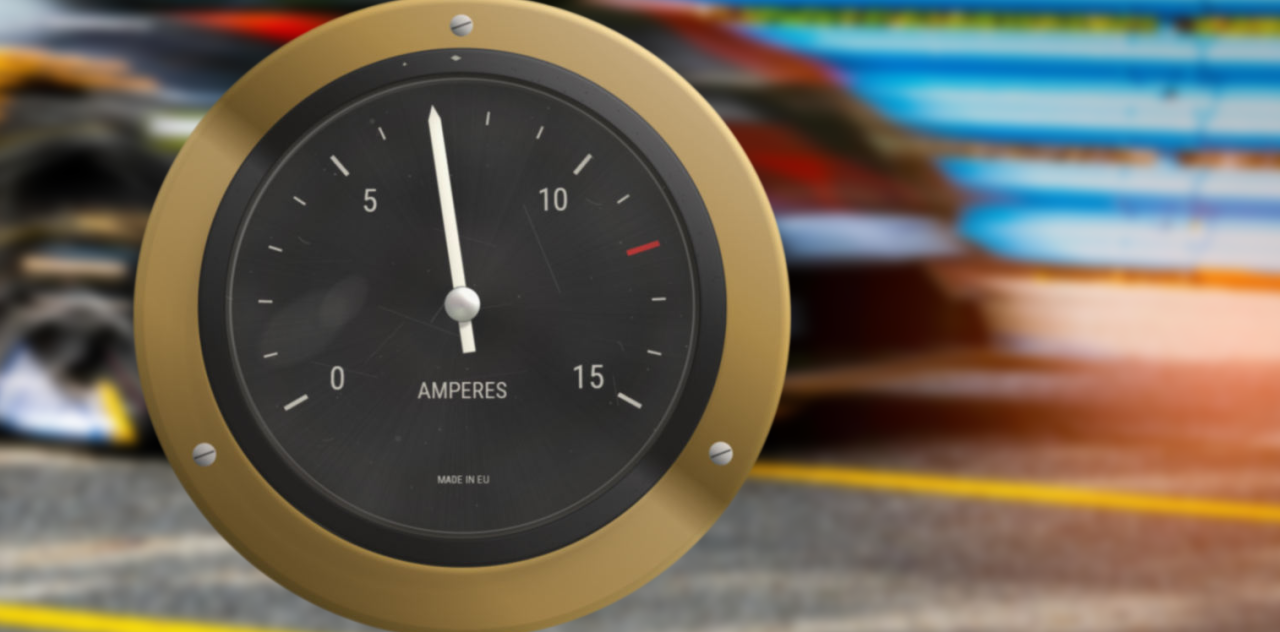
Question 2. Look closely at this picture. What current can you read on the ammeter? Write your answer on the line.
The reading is 7 A
